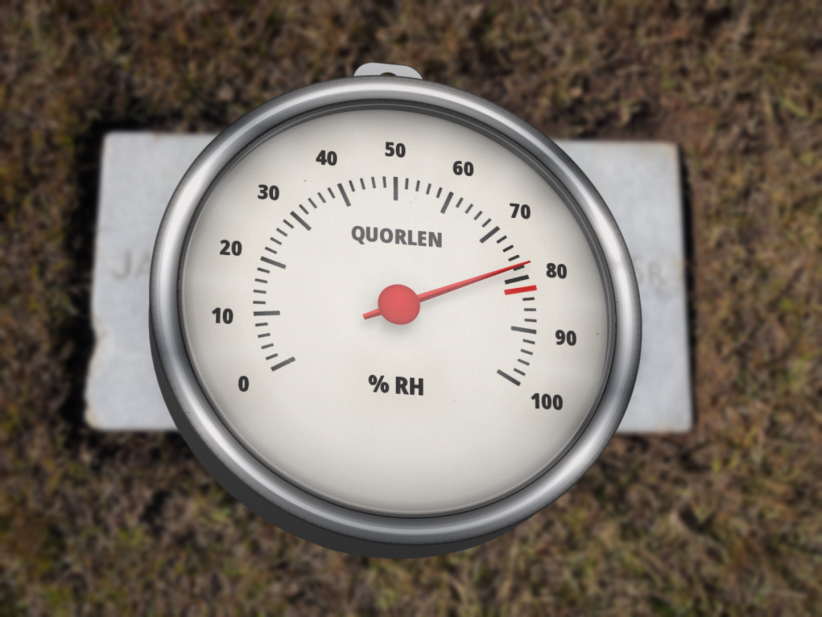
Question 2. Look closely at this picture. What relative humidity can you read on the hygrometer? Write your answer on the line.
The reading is 78 %
